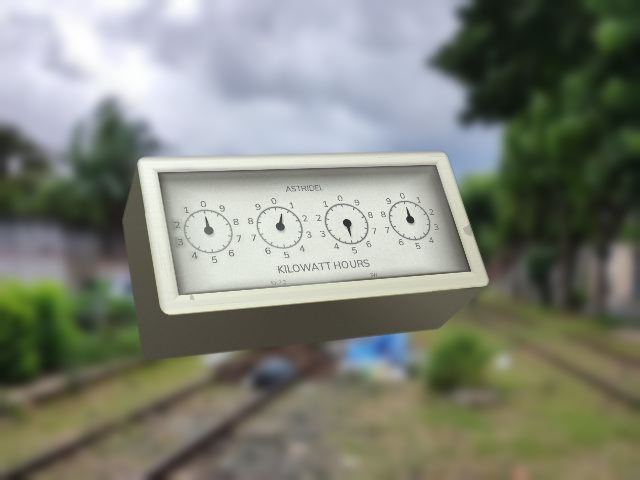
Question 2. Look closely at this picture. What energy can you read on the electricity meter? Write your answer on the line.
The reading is 50 kWh
